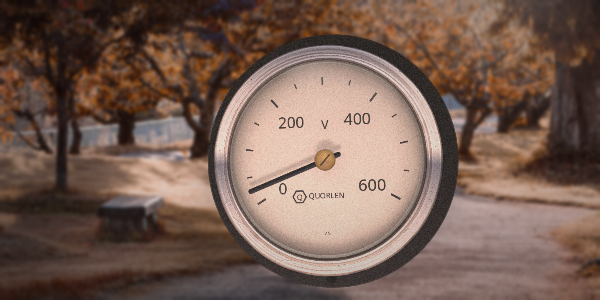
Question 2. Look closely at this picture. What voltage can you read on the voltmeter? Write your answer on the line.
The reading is 25 V
